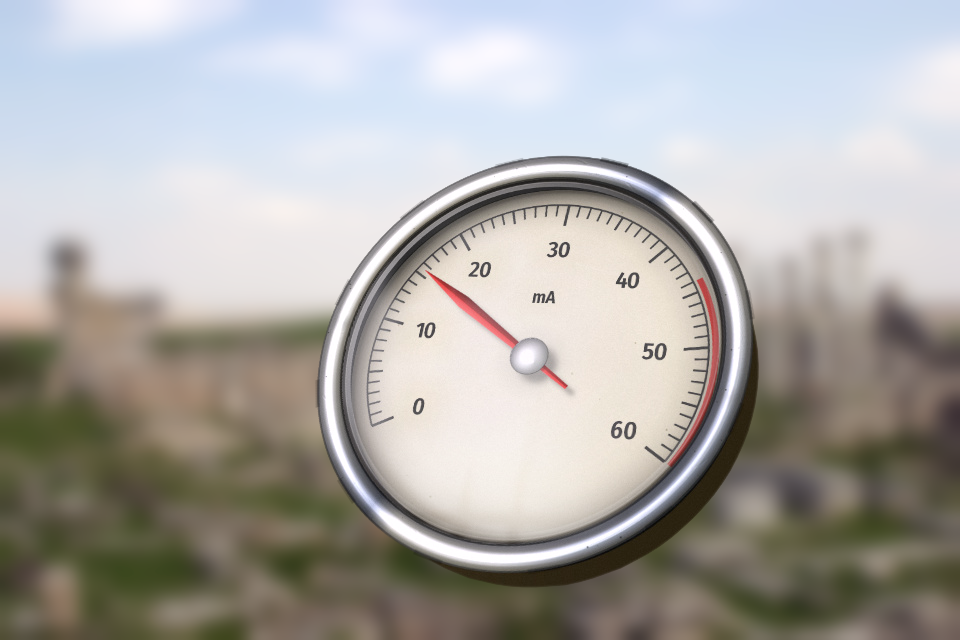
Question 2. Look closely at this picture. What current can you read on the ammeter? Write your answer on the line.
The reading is 15.5 mA
